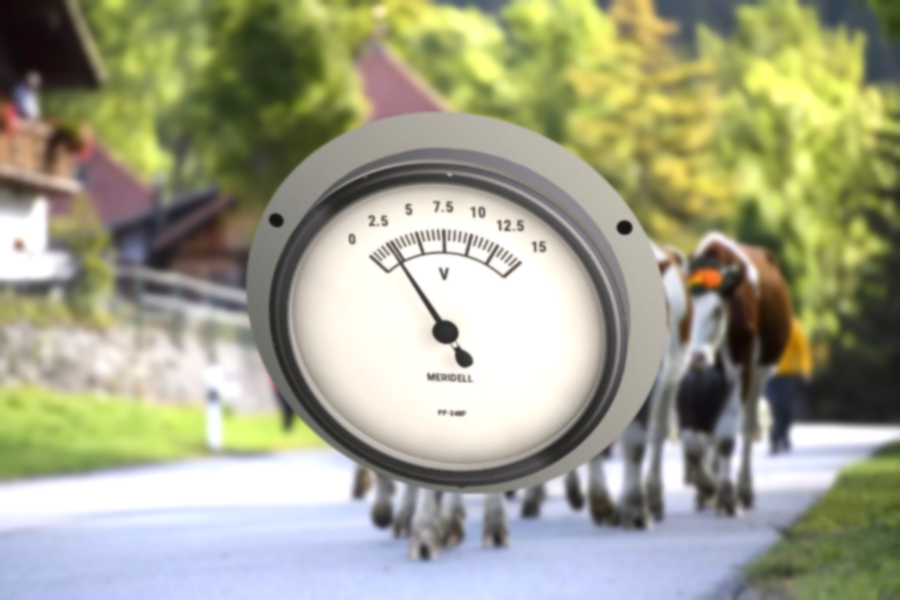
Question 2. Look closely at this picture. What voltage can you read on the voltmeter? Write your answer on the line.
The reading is 2.5 V
